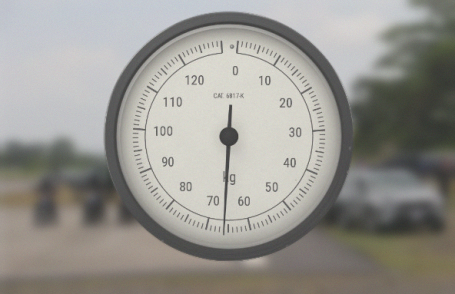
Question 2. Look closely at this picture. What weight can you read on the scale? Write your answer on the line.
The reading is 66 kg
